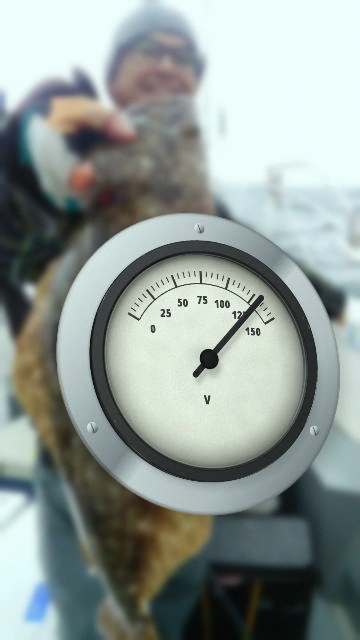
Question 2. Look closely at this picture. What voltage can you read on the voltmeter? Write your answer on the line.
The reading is 130 V
